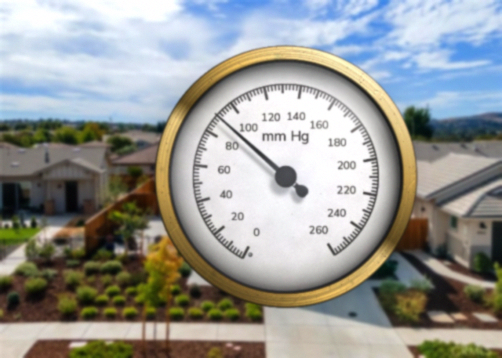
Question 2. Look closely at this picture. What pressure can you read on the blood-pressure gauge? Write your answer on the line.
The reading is 90 mmHg
